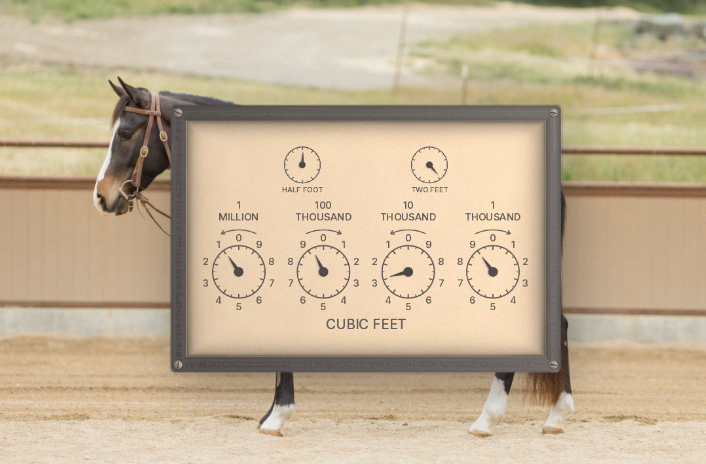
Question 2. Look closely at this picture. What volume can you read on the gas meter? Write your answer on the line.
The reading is 92900 ft³
